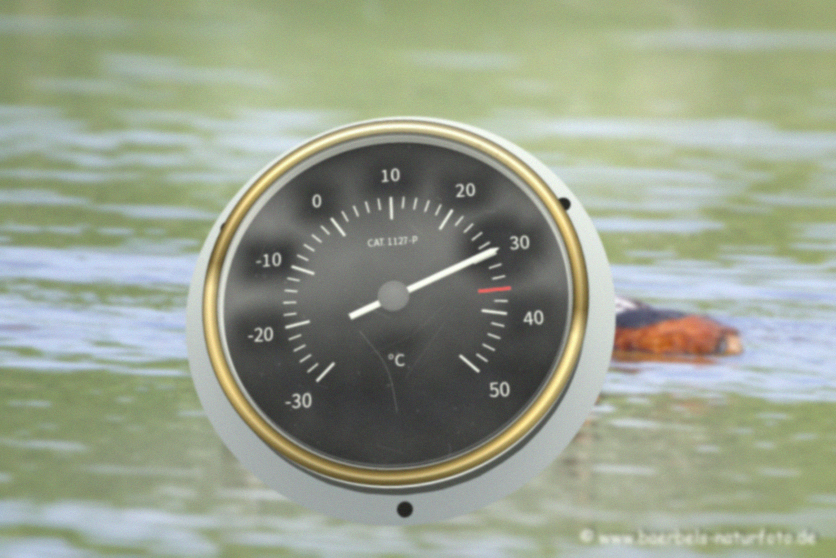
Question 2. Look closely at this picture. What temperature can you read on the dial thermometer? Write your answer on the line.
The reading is 30 °C
